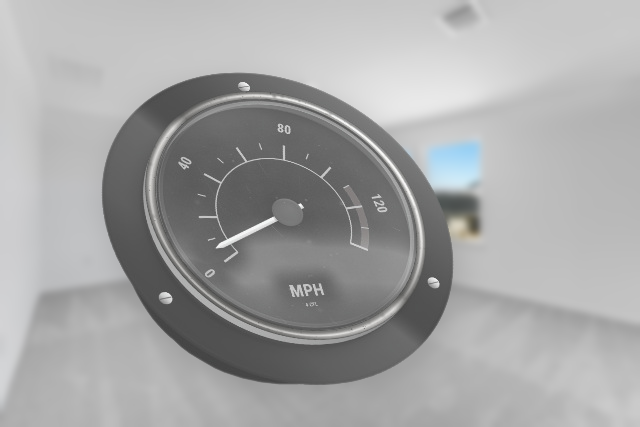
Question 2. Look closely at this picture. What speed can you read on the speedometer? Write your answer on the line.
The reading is 5 mph
